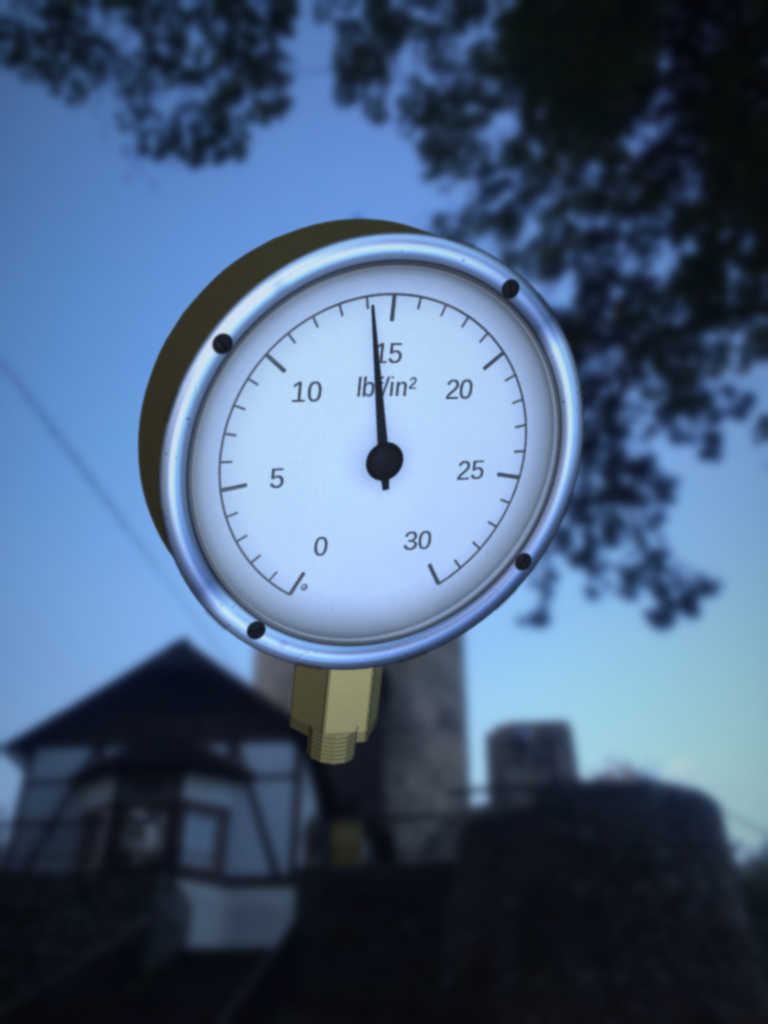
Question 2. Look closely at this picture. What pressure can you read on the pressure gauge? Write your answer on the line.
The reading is 14 psi
